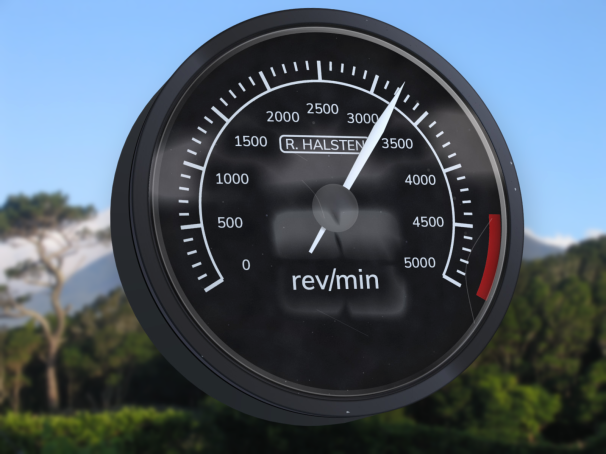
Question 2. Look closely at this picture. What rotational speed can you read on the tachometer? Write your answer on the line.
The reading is 3200 rpm
